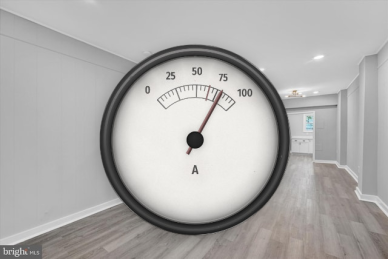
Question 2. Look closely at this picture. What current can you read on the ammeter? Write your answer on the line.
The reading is 80 A
